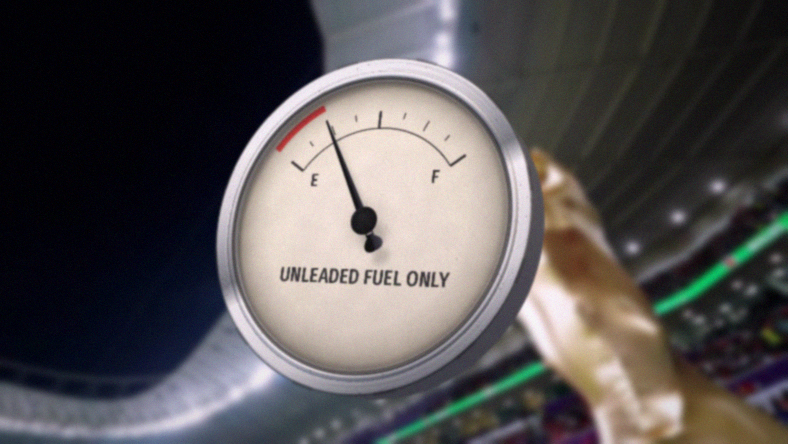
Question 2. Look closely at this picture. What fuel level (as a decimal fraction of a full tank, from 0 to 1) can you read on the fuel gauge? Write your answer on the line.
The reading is 0.25
